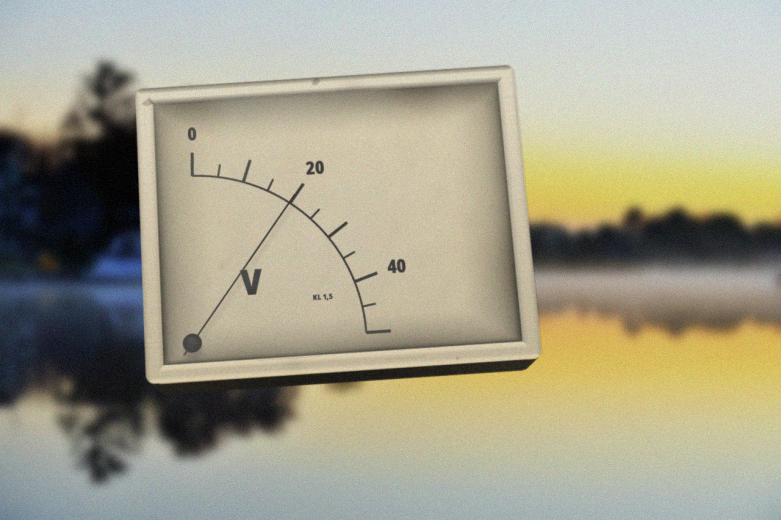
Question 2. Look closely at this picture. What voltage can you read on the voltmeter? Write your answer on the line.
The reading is 20 V
